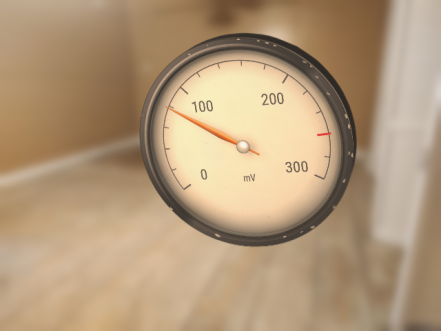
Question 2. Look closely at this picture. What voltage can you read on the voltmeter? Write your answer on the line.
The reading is 80 mV
